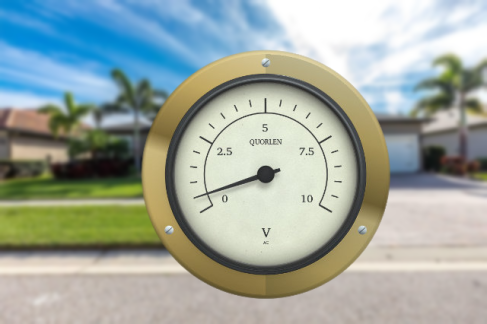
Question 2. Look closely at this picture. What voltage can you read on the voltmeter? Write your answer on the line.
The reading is 0.5 V
